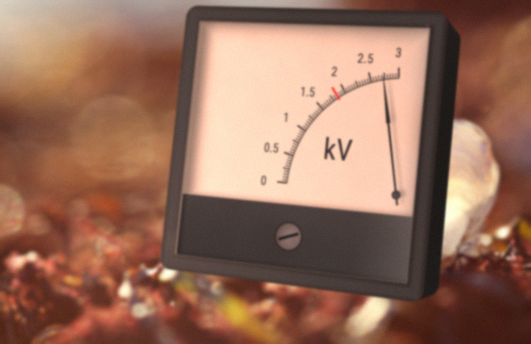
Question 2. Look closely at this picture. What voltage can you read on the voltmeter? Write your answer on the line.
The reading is 2.75 kV
